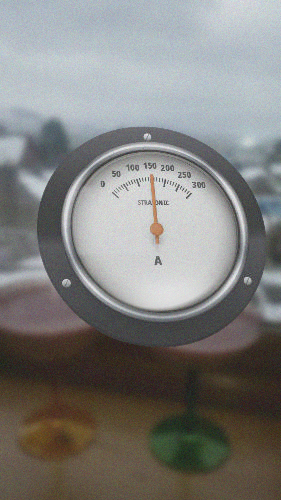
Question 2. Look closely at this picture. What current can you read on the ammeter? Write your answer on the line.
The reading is 150 A
